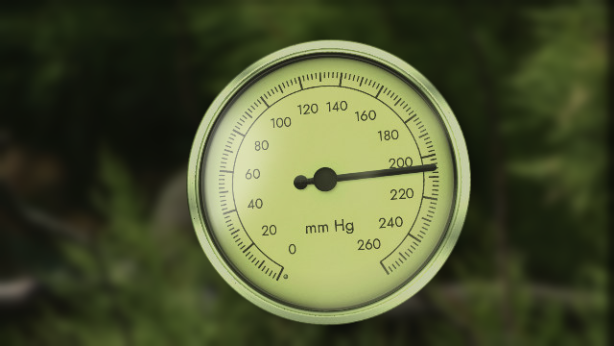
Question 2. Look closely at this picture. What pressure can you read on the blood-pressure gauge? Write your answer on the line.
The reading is 206 mmHg
